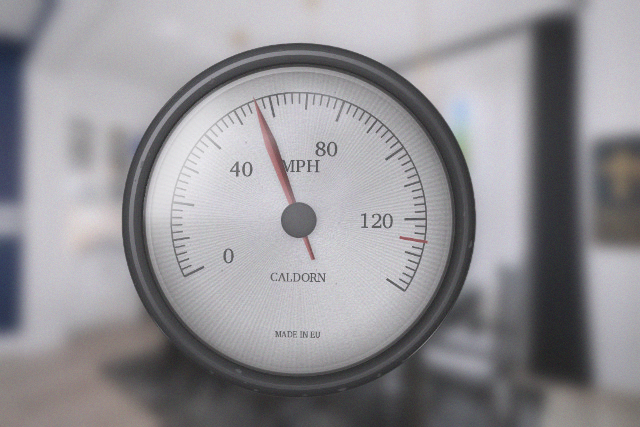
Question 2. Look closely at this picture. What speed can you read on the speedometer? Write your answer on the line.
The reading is 56 mph
